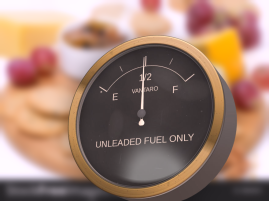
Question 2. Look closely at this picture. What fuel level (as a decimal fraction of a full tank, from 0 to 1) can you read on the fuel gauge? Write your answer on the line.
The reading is 0.5
